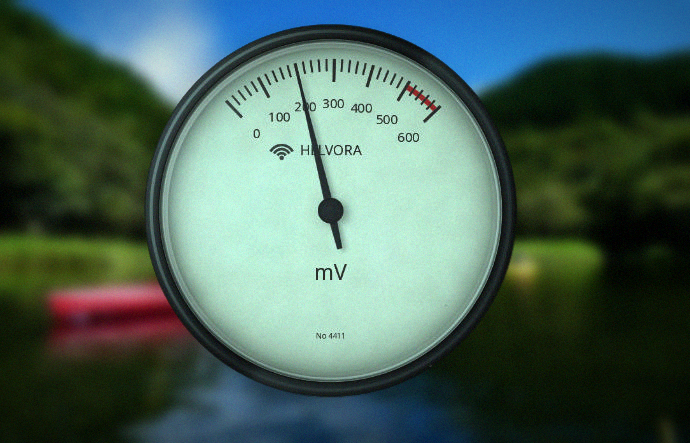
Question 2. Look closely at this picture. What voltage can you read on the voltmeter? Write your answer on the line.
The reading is 200 mV
